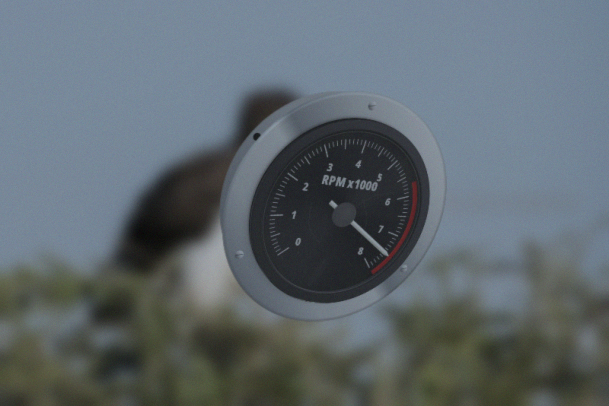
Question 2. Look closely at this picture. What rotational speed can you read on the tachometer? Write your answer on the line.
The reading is 7500 rpm
